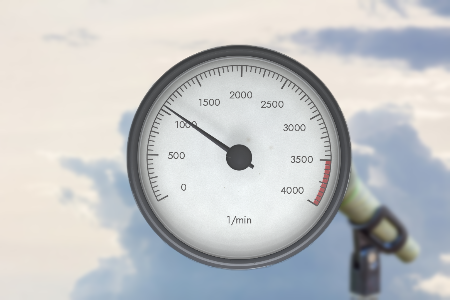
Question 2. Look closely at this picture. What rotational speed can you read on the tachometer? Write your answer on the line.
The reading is 1050 rpm
